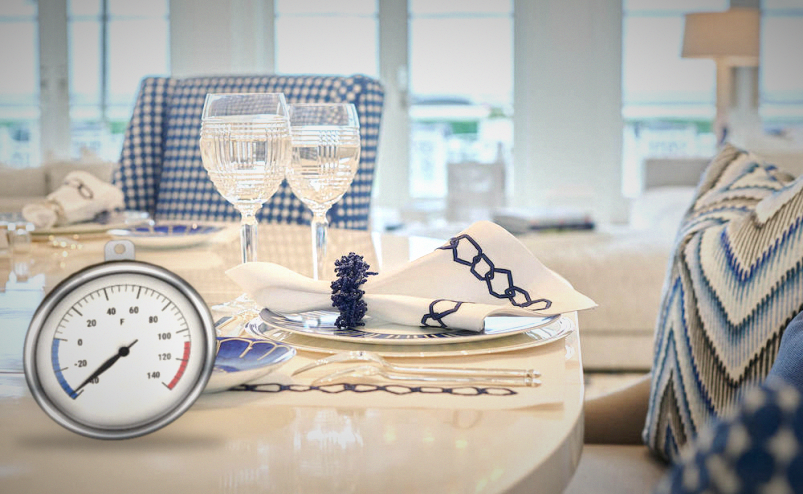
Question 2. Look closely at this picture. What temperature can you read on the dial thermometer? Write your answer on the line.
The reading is -36 °F
